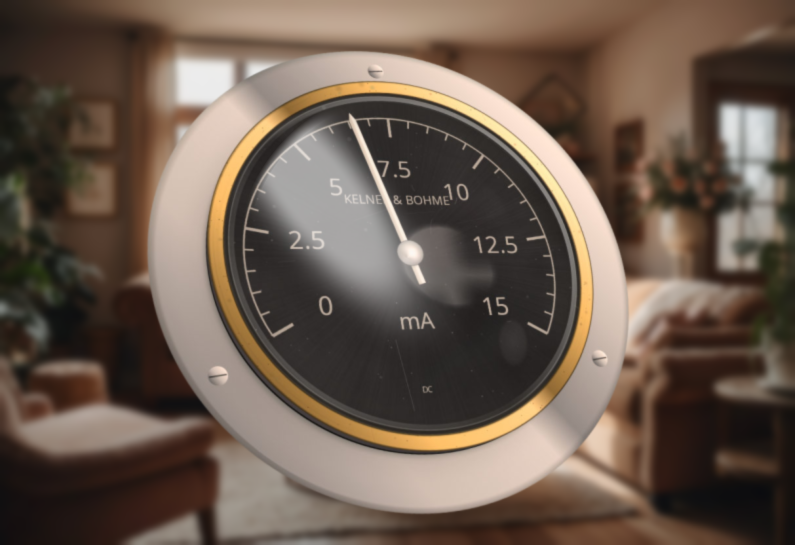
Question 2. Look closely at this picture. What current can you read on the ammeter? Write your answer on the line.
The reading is 6.5 mA
